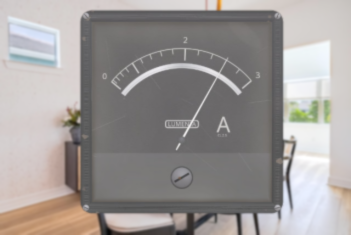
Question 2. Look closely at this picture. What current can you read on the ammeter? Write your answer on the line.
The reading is 2.6 A
